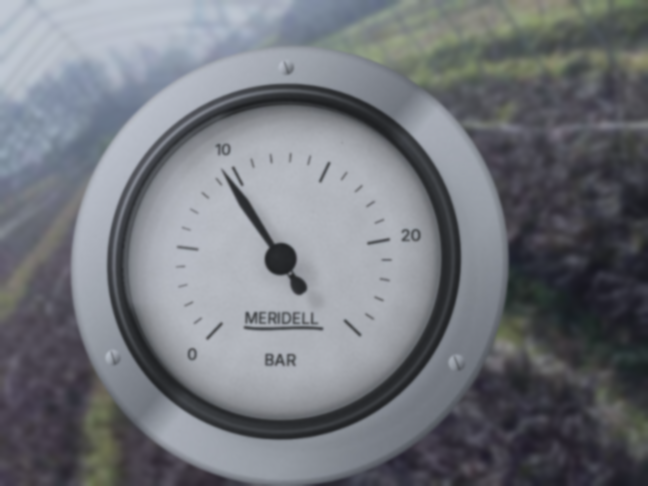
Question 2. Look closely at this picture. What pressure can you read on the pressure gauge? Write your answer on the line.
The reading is 9.5 bar
